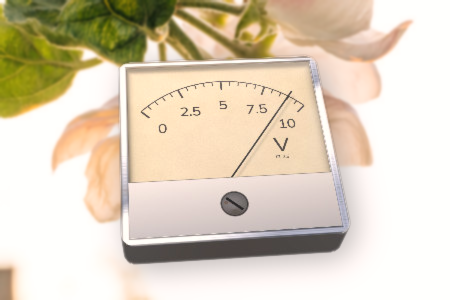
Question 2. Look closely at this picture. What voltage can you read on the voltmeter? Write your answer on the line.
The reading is 9 V
